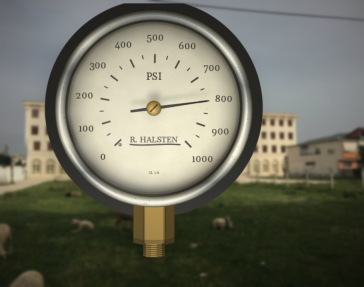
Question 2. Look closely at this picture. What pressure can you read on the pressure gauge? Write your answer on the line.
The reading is 800 psi
